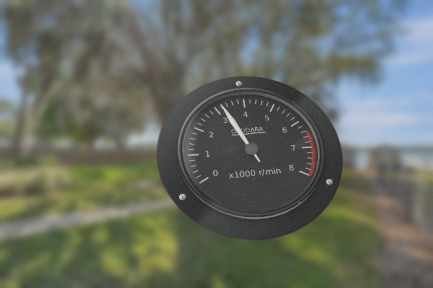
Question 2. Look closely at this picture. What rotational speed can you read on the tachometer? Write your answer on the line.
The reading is 3200 rpm
